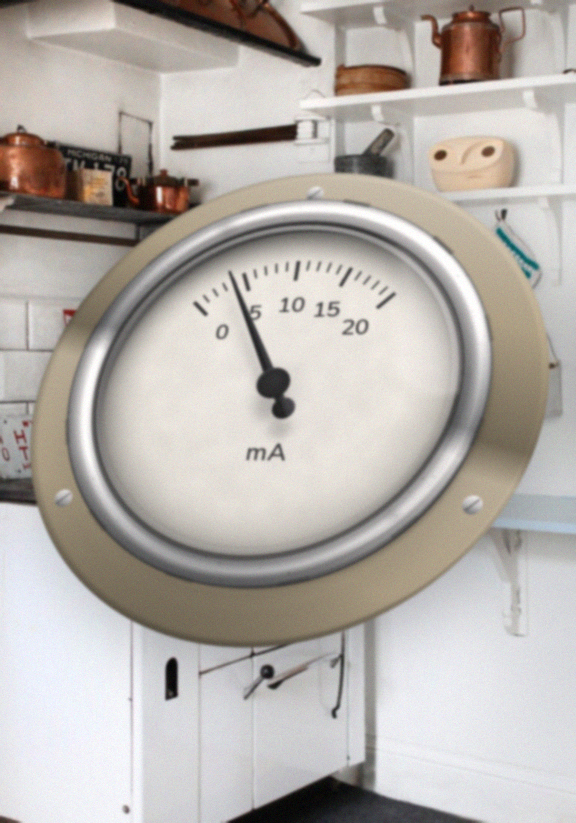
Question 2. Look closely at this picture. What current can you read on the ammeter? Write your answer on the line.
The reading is 4 mA
